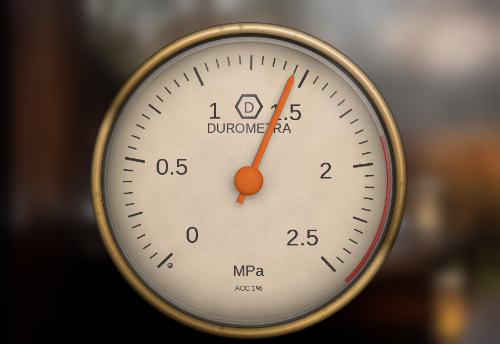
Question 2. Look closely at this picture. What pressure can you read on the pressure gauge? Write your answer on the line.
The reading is 1.45 MPa
